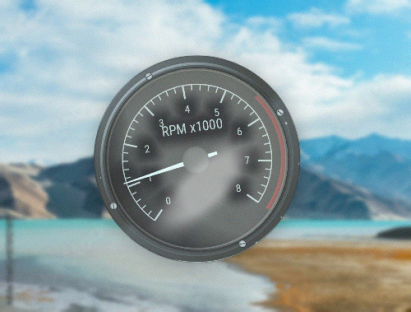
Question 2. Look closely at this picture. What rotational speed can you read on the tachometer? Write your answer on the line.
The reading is 1100 rpm
